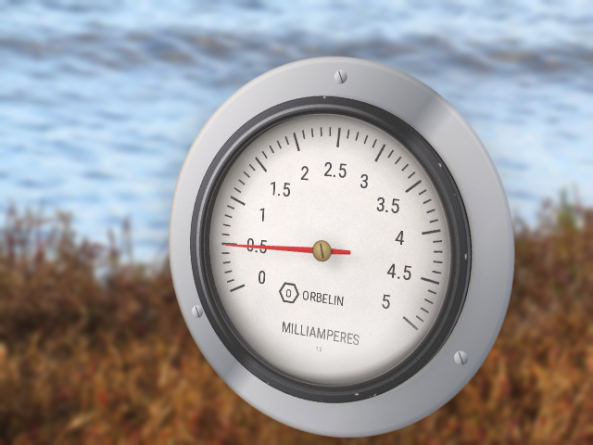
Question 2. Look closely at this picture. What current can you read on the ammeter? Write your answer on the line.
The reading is 0.5 mA
